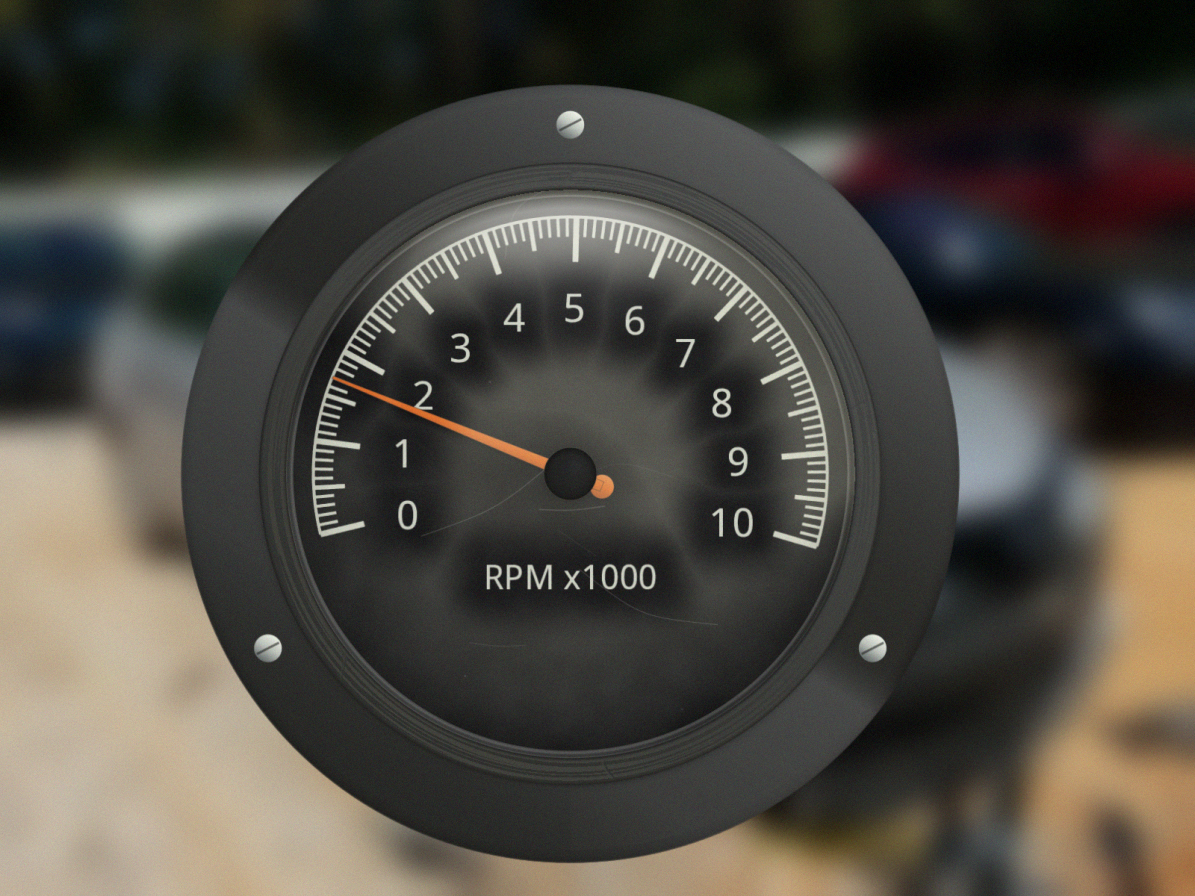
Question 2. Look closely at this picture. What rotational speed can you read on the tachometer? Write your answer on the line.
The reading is 1700 rpm
